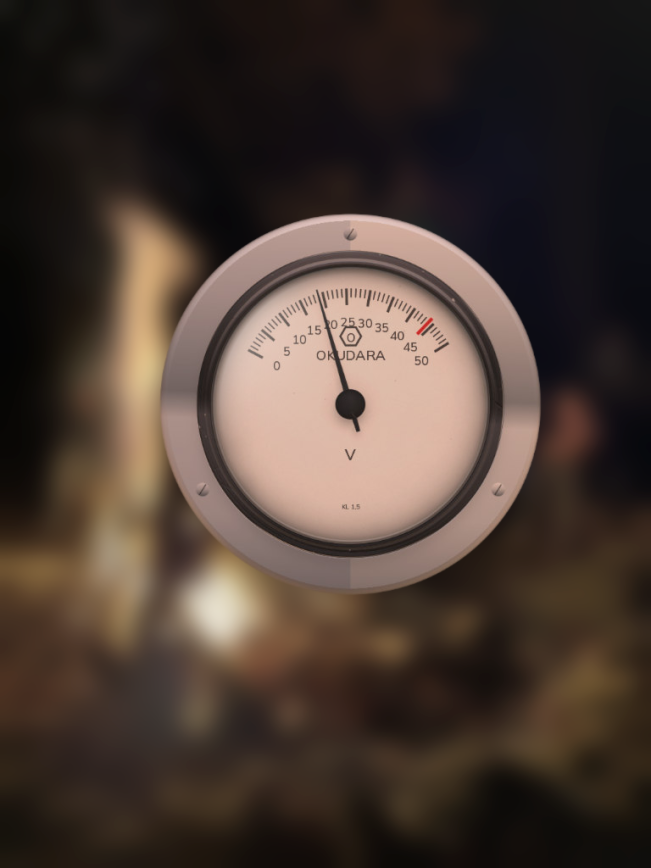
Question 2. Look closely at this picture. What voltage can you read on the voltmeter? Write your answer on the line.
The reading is 19 V
